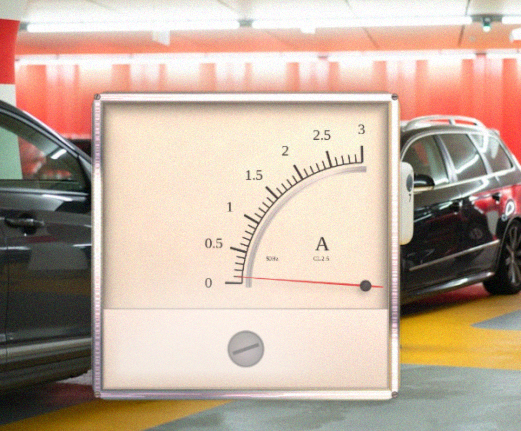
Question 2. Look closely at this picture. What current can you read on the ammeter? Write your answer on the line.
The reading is 0.1 A
